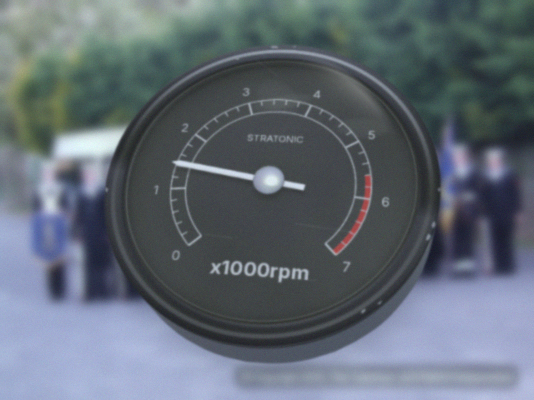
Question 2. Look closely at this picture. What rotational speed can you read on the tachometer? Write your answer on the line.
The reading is 1400 rpm
